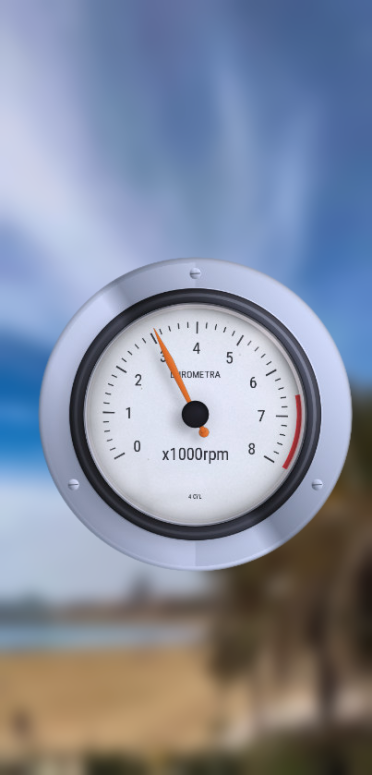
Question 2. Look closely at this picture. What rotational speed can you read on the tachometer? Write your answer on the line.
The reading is 3100 rpm
